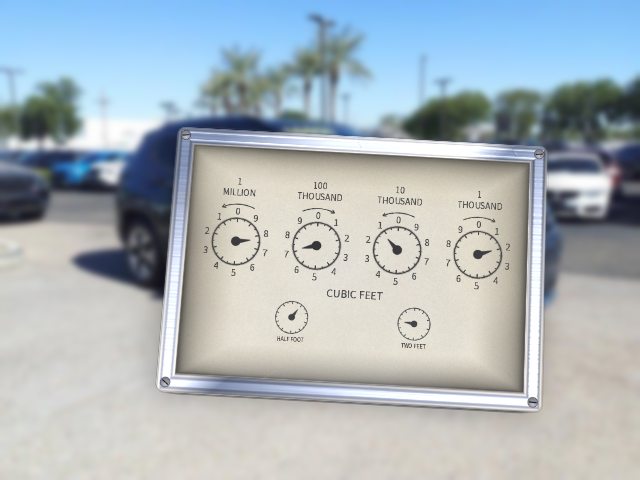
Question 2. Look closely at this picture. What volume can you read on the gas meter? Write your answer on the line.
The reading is 771200 ft³
